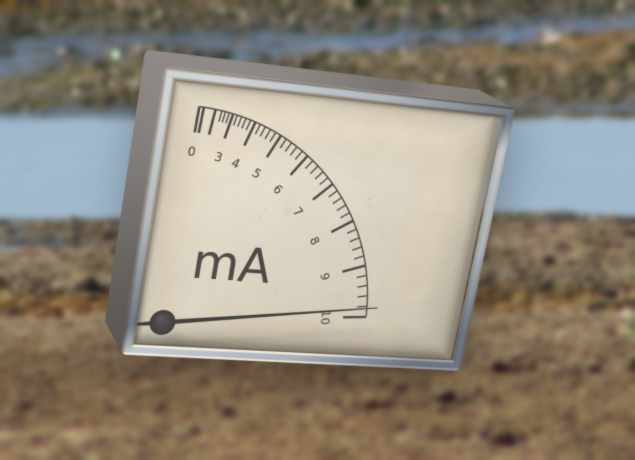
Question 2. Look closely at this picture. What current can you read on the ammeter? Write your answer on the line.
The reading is 9.8 mA
